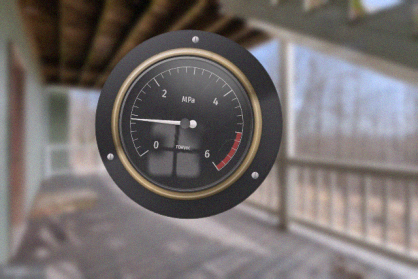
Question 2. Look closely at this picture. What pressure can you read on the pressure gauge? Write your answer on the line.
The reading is 0.9 MPa
